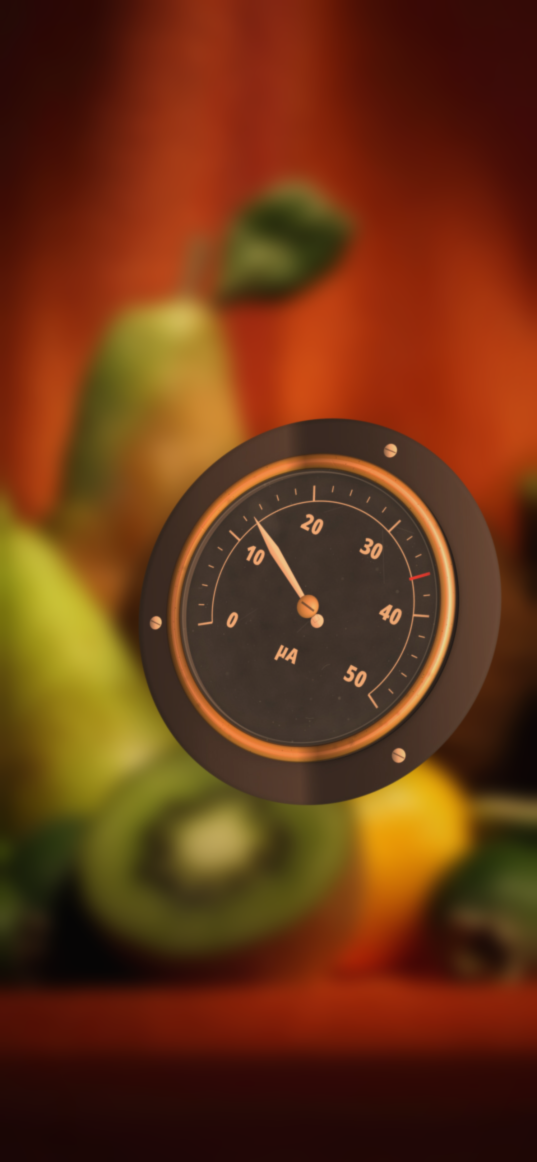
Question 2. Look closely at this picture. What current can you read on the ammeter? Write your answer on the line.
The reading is 13 µA
